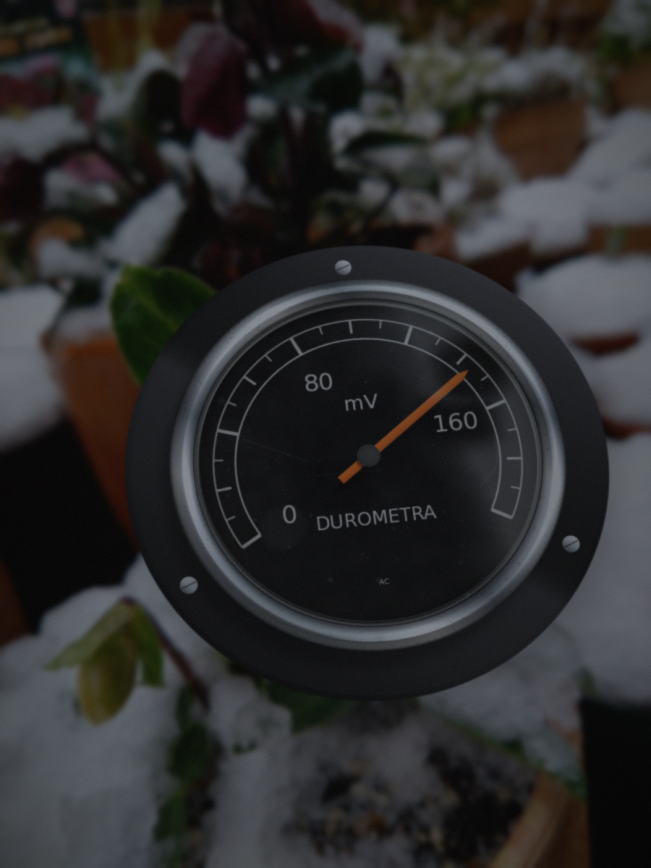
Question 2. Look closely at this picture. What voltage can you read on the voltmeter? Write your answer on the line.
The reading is 145 mV
